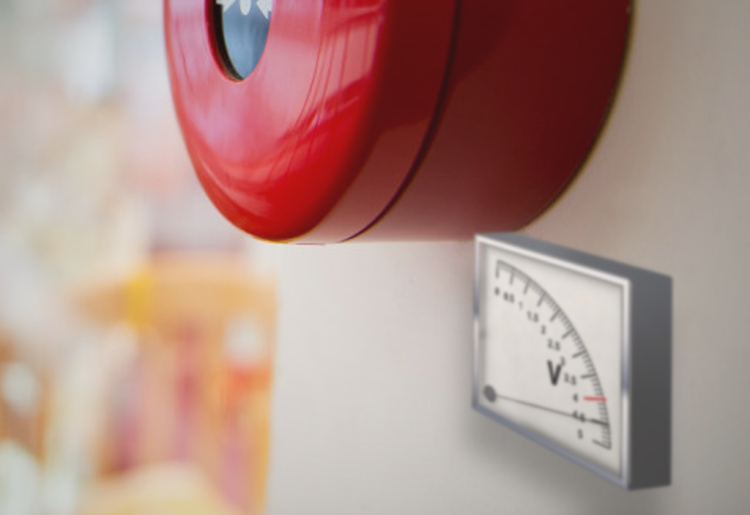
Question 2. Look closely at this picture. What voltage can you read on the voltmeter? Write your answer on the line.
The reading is 4.5 V
